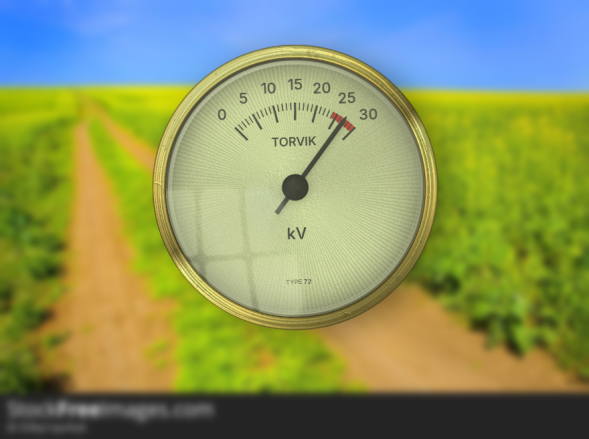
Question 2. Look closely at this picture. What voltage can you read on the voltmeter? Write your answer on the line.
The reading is 27 kV
